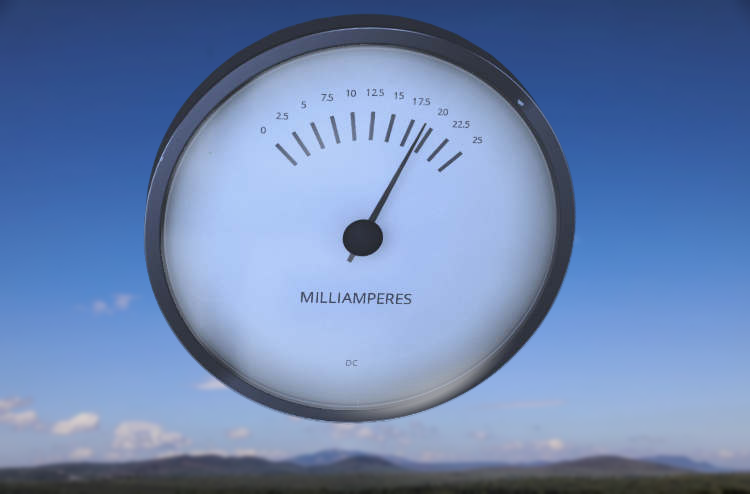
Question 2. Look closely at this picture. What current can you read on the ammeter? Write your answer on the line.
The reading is 18.75 mA
